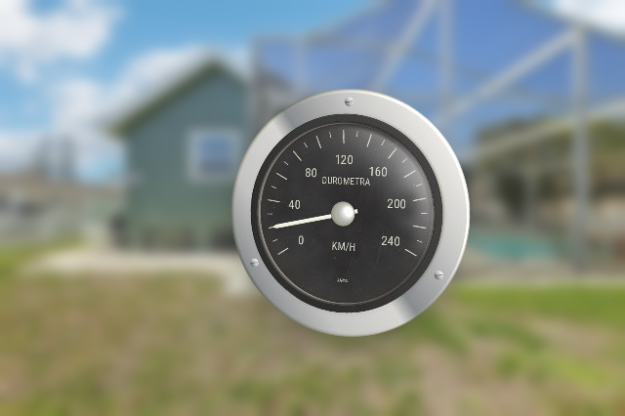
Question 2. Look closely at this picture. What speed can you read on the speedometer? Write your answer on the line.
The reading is 20 km/h
